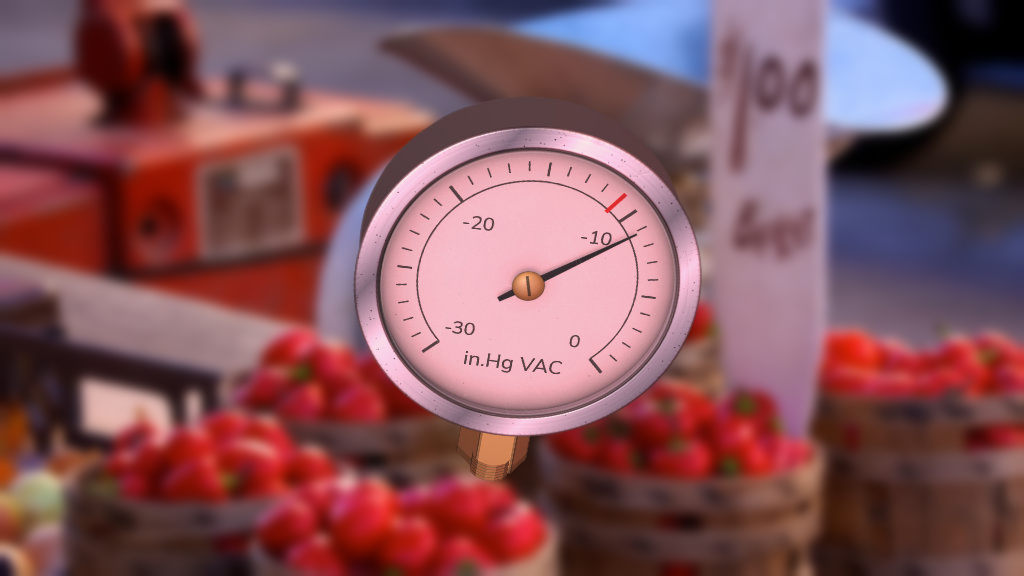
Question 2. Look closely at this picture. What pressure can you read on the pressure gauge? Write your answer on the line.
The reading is -9 inHg
